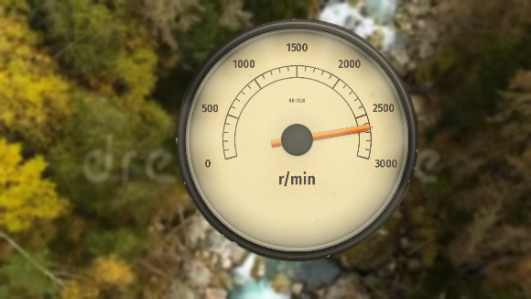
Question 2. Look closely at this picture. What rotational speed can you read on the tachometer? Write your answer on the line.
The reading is 2650 rpm
